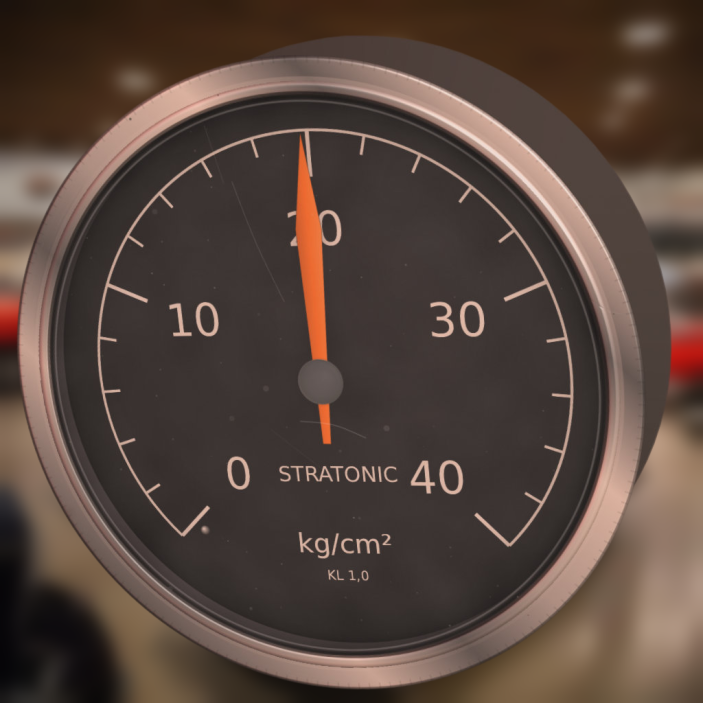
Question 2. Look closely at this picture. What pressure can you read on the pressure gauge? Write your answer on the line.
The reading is 20 kg/cm²
